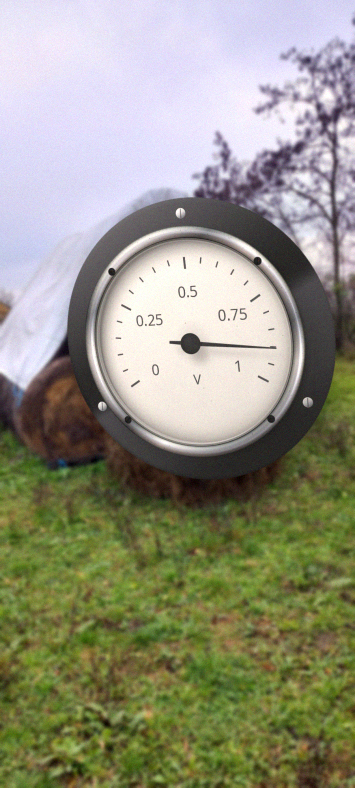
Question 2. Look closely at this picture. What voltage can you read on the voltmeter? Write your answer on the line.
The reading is 0.9 V
